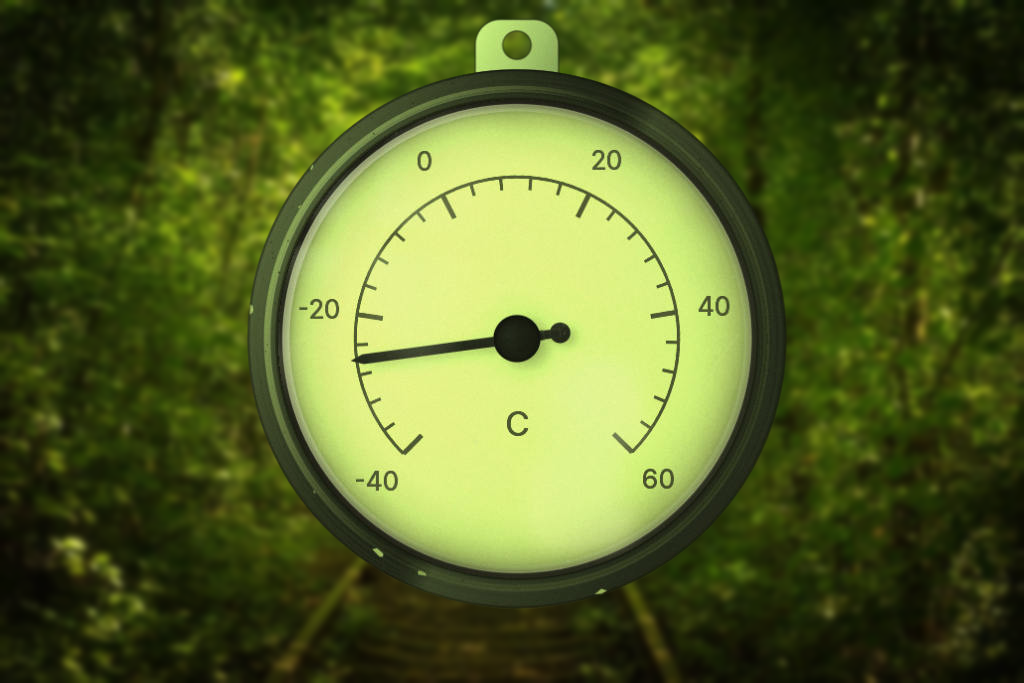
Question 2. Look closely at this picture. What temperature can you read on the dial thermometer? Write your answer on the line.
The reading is -26 °C
